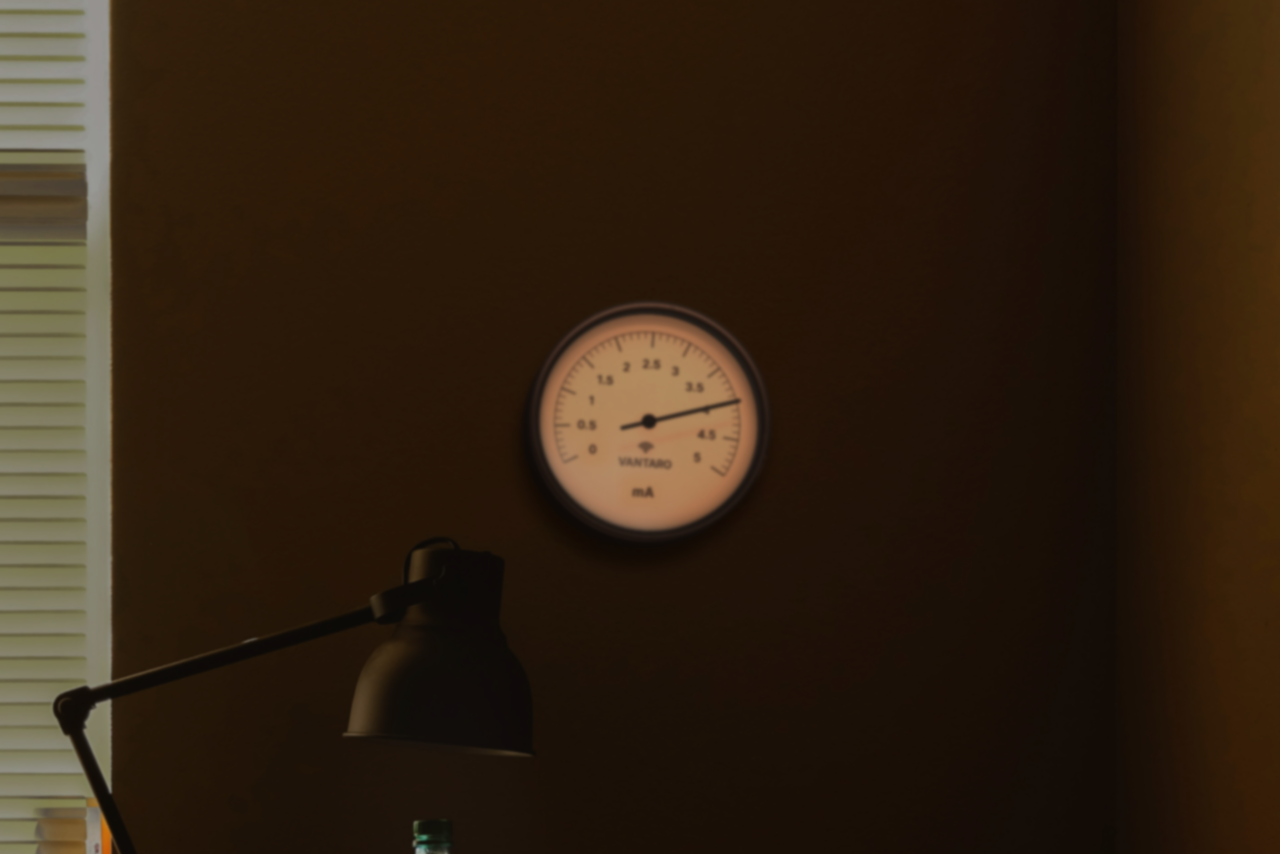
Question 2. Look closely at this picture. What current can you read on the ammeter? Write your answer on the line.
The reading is 4 mA
